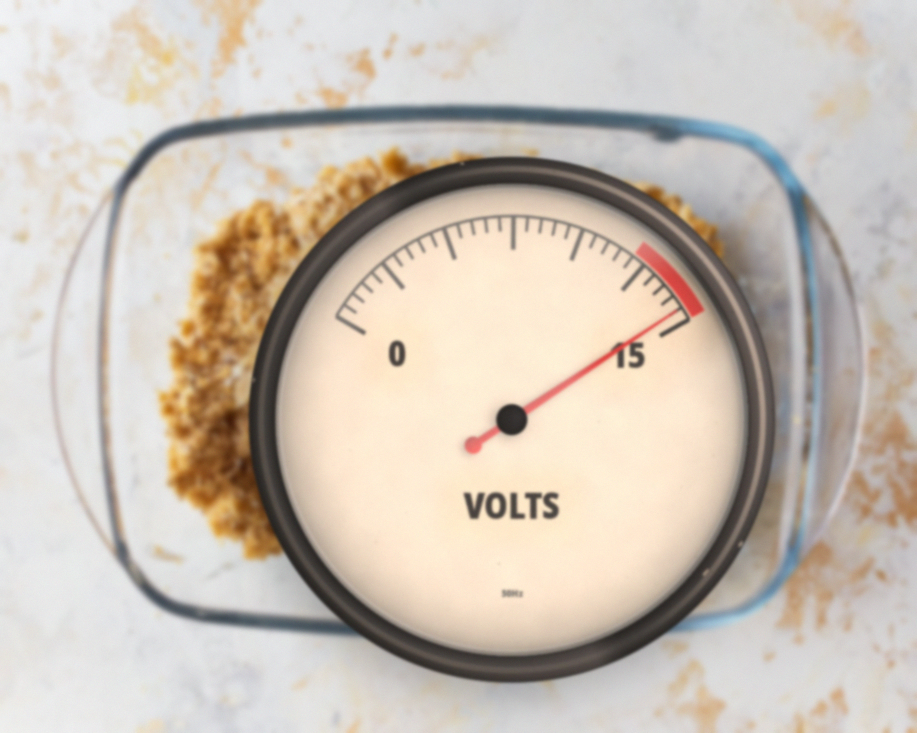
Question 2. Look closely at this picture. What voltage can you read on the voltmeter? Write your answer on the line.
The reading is 14.5 V
